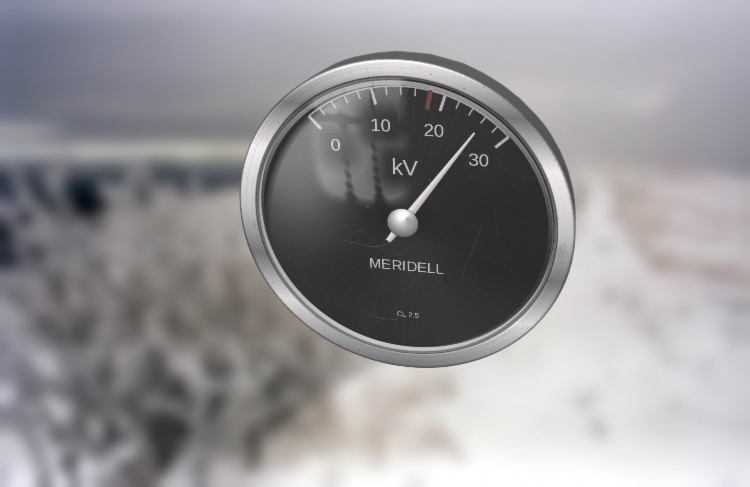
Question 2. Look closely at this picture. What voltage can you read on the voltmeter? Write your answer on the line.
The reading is 26 kV
